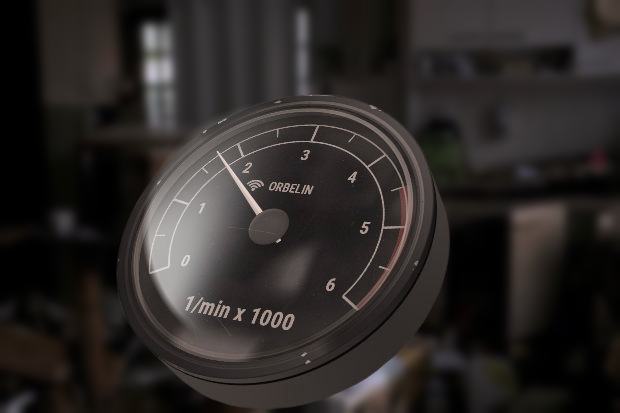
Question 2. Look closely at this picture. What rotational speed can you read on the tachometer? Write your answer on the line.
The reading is 1750 rpm
